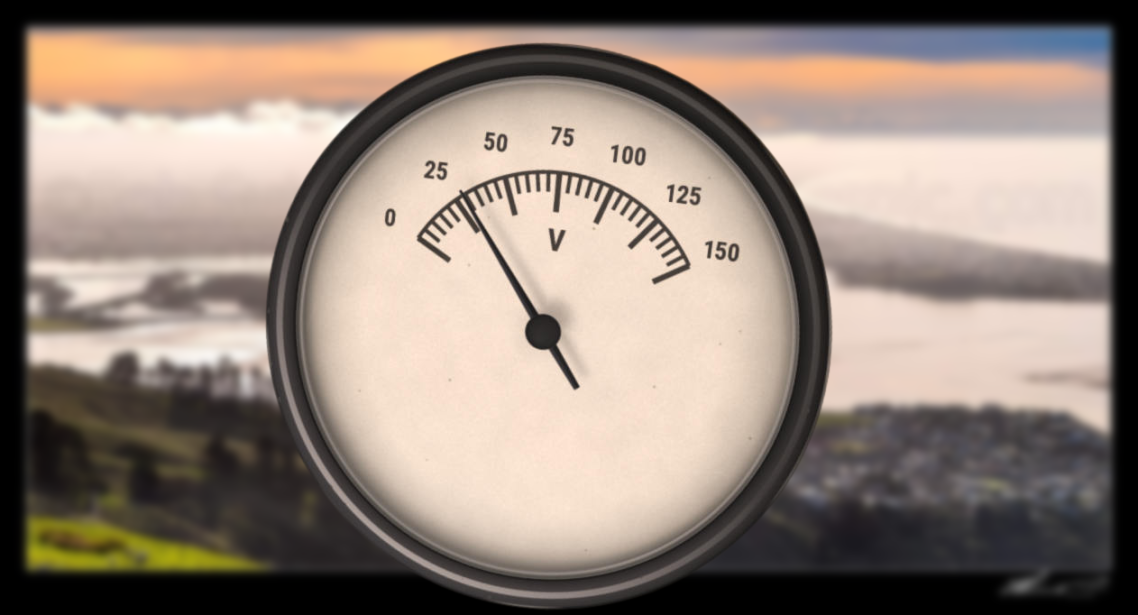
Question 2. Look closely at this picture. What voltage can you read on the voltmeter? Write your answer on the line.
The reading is 30 V
